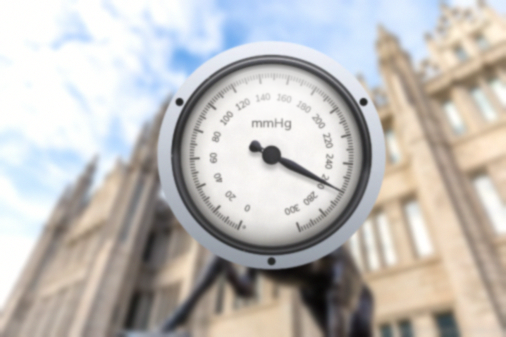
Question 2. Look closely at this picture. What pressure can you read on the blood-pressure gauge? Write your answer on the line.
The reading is 260 mmHg
